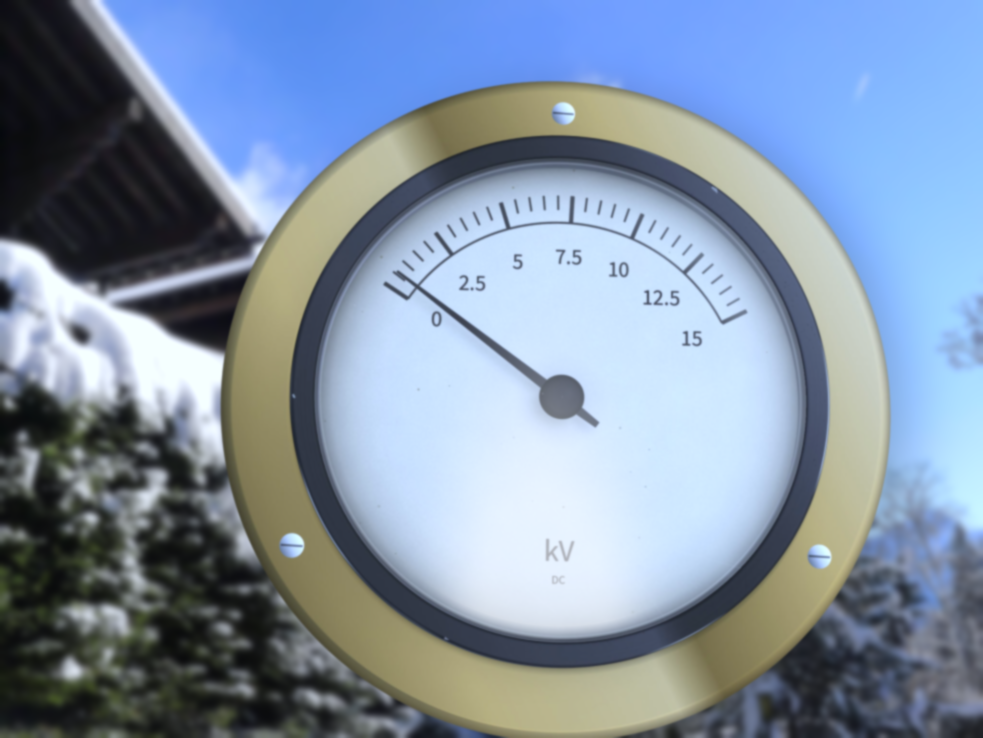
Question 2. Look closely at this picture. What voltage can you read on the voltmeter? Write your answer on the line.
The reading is 0.5 kV
